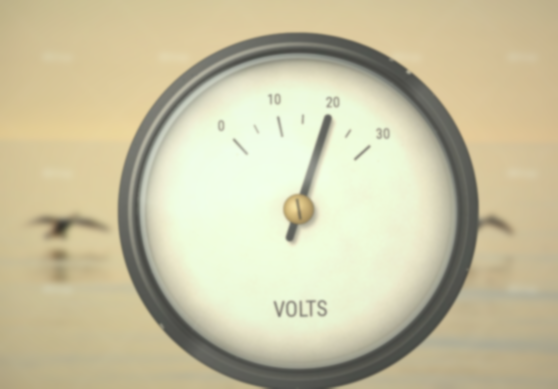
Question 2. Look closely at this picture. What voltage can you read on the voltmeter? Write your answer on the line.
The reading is 20 V
